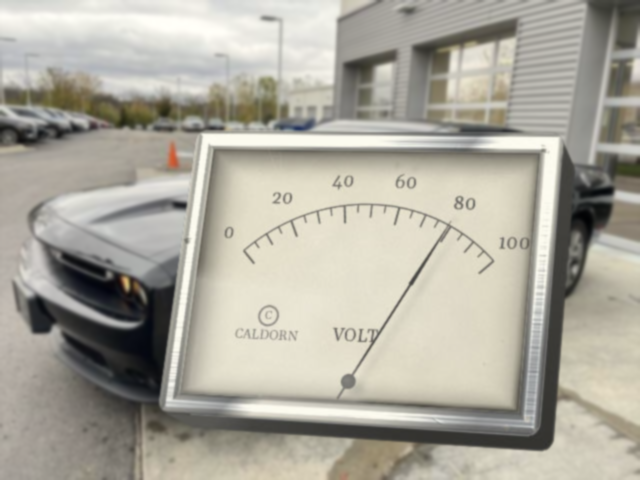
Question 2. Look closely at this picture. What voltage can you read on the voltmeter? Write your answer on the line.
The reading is 80 V
